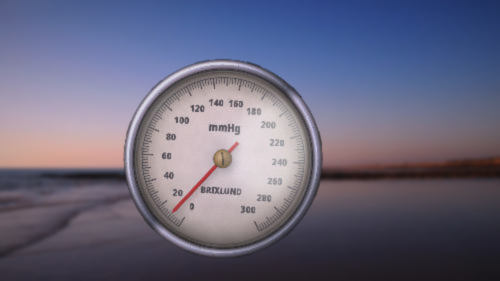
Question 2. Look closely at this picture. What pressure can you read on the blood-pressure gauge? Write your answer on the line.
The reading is 10 mmHg
